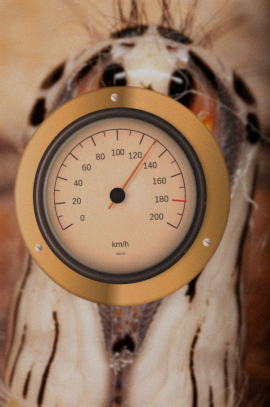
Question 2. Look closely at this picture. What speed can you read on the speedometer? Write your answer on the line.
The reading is 130 km/h
